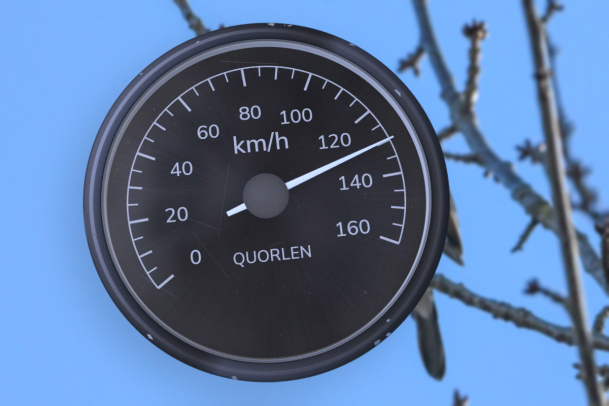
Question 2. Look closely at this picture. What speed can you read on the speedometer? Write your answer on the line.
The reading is 130 km/h
